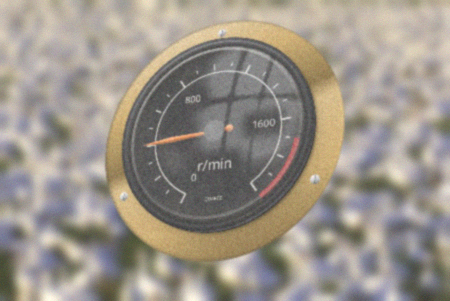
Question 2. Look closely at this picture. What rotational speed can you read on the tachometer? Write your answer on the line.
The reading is 400 rpm
